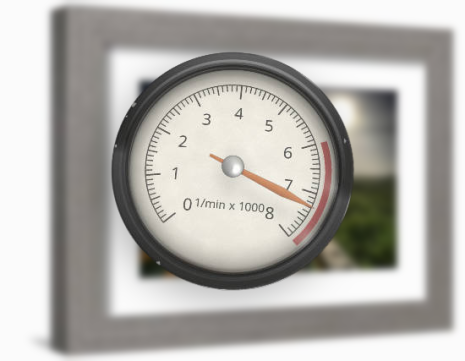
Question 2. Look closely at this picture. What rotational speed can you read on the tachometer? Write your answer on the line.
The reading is 7300 rpm
